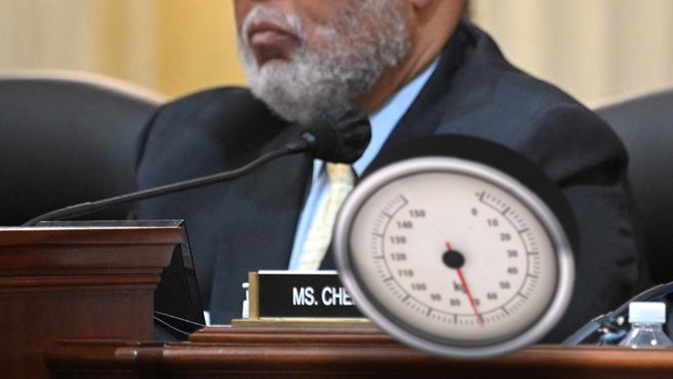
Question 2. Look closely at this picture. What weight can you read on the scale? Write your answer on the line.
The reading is 70 kg
